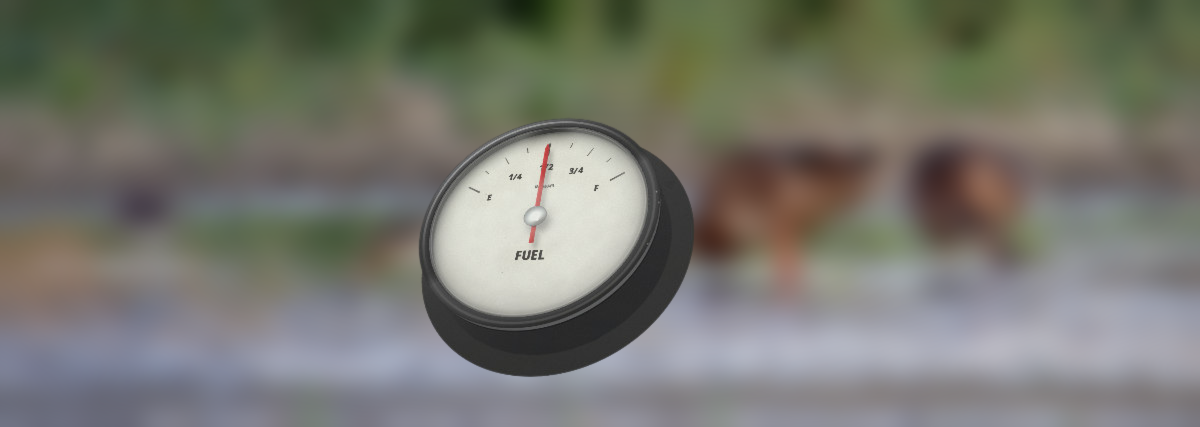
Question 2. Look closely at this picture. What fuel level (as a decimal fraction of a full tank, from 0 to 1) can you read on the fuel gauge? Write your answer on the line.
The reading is 0.5
